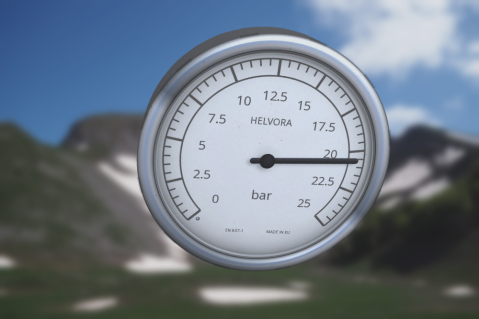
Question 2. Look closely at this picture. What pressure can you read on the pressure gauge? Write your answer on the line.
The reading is 20.5 bar
